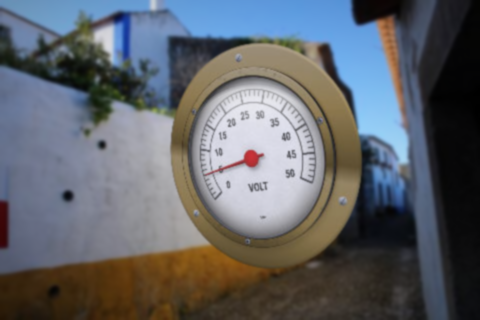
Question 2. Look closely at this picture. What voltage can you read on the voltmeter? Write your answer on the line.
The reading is 5 V
